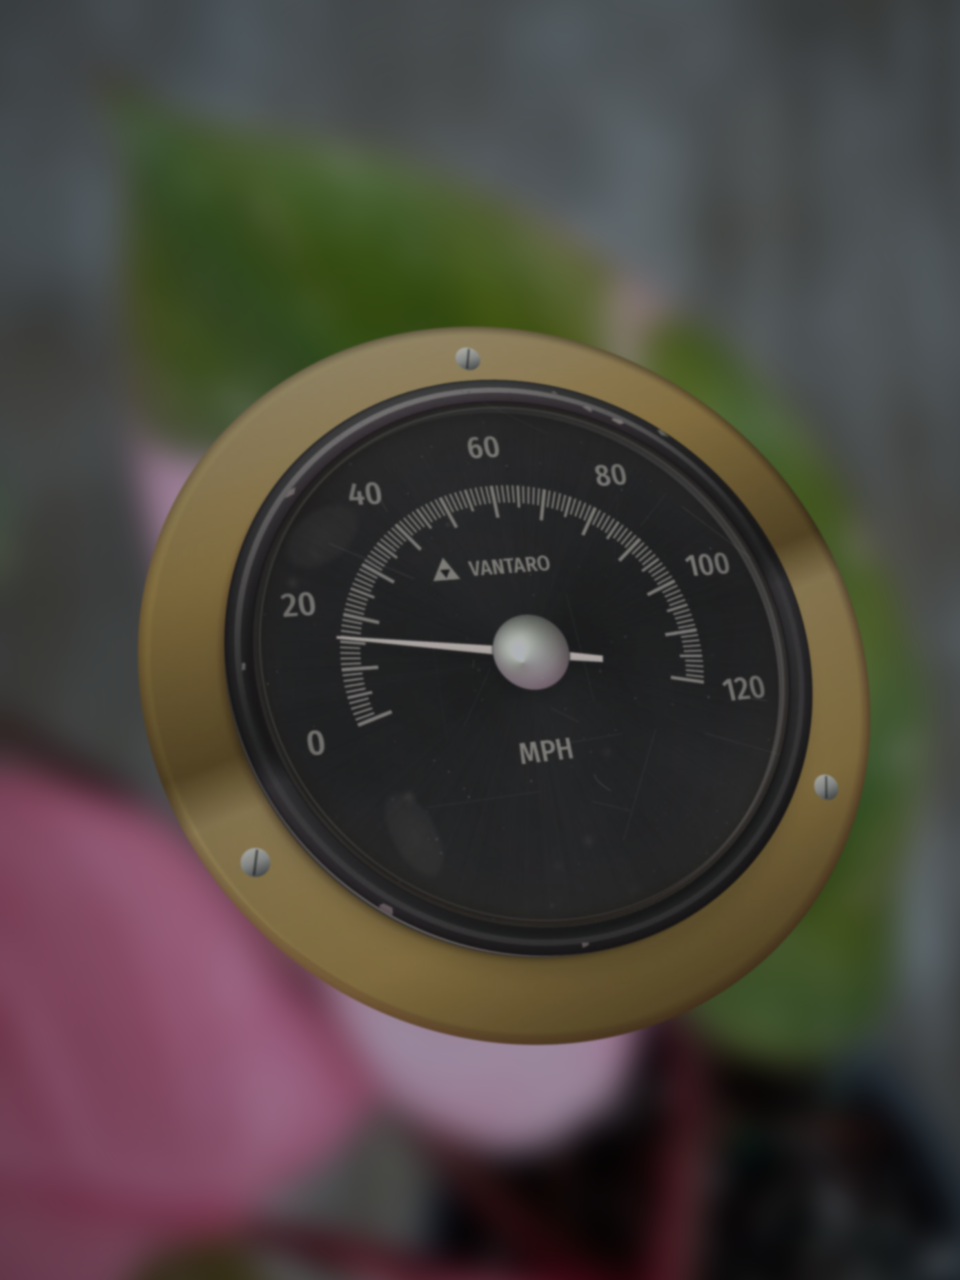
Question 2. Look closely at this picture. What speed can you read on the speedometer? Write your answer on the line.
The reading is 15 mph
